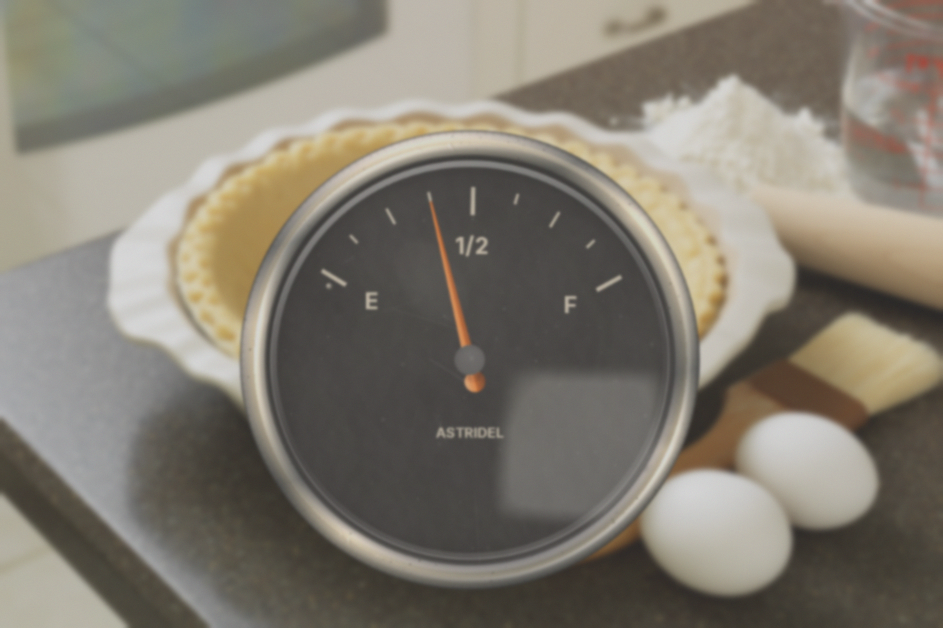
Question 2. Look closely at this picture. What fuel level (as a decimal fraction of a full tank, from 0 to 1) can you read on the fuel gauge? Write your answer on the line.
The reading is 0.375
